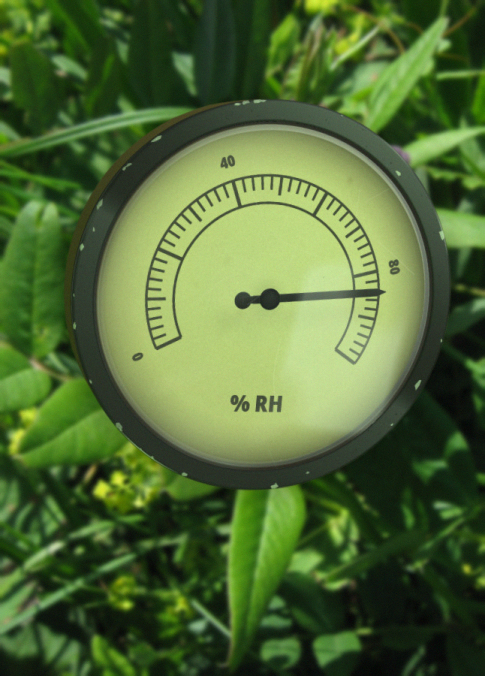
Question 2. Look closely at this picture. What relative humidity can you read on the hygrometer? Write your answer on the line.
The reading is 84 %
